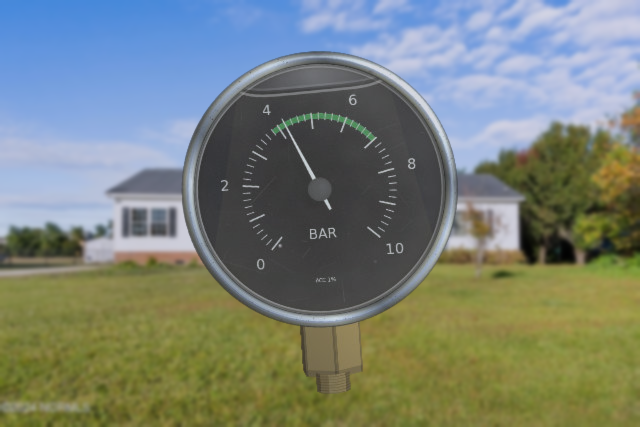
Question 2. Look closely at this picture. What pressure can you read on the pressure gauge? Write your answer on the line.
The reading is 4.2 bar
